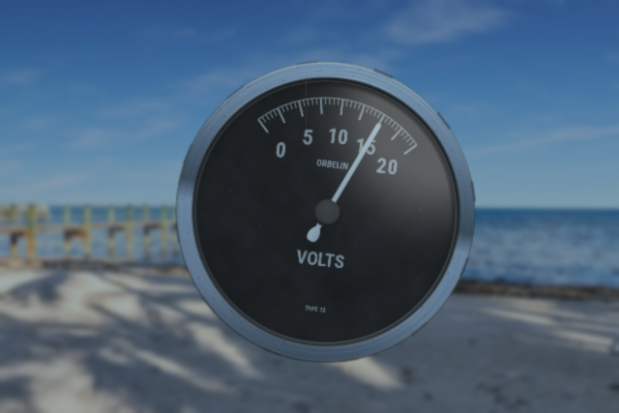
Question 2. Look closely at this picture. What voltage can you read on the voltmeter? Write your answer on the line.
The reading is 15 V
